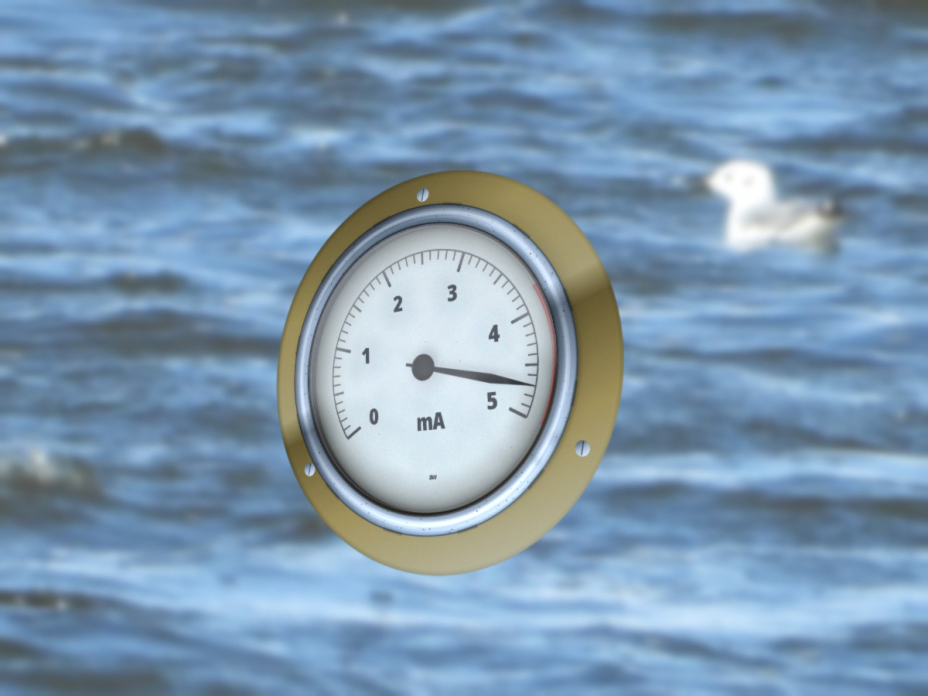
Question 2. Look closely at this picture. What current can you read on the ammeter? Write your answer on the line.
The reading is 4.7 mA
